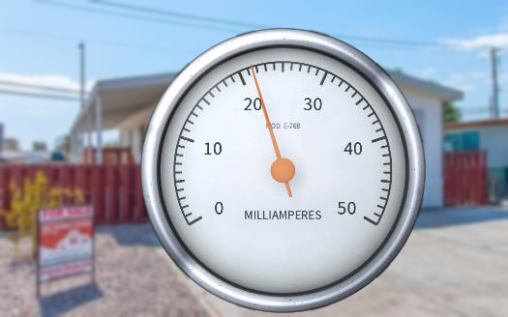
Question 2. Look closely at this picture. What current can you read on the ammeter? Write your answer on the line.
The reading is 21.5 mA
